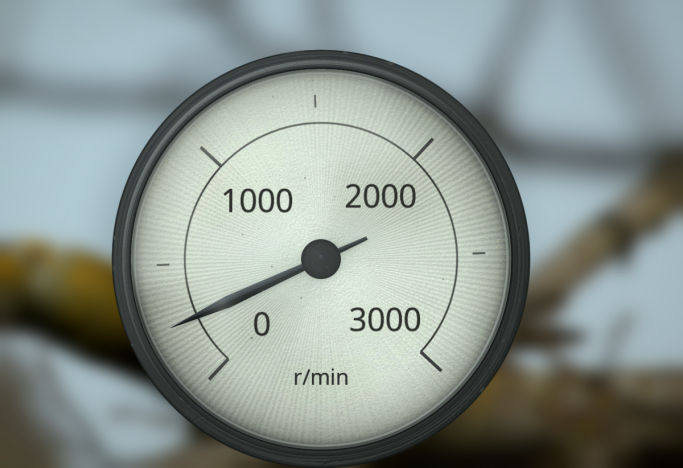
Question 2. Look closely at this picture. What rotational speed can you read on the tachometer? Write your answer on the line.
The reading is 250 rpm
